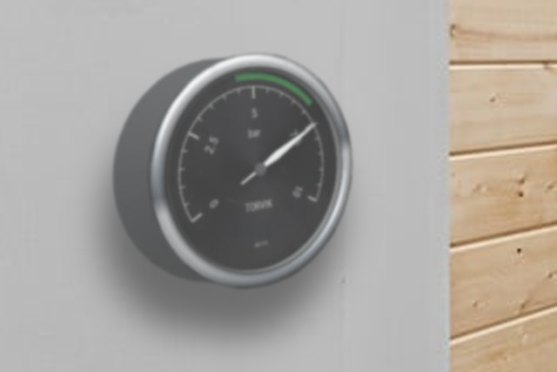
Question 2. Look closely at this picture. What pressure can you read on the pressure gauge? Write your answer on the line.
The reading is 7.5 bar
